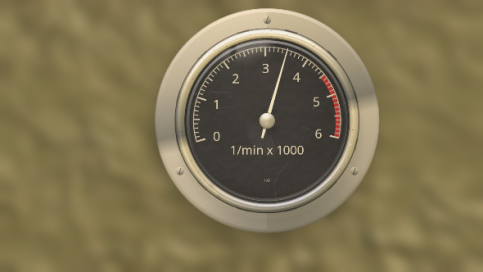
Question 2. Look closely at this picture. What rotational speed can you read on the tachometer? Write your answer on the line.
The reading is 3500 rpm
